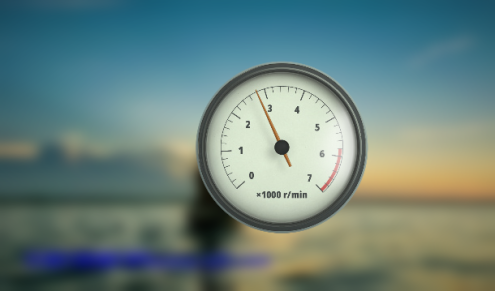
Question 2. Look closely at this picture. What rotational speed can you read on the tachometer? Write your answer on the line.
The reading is 2800 rpm
